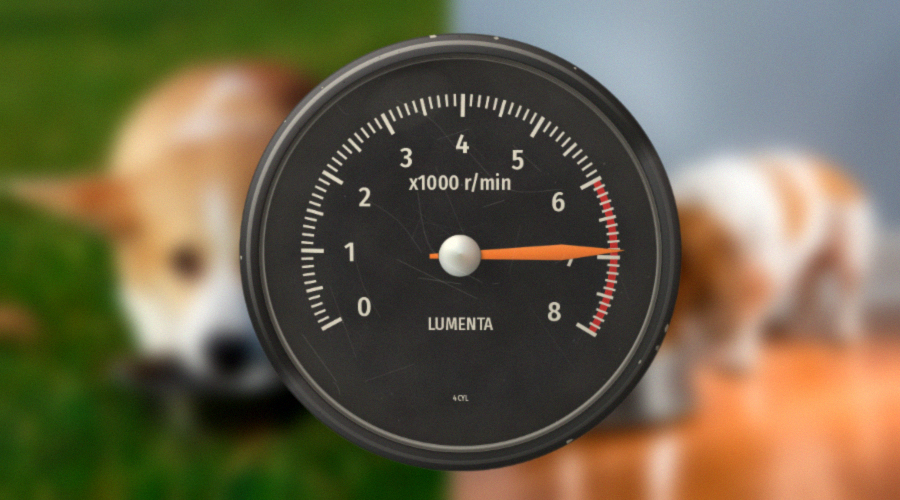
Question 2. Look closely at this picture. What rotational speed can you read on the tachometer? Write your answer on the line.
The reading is 6900 rpm
